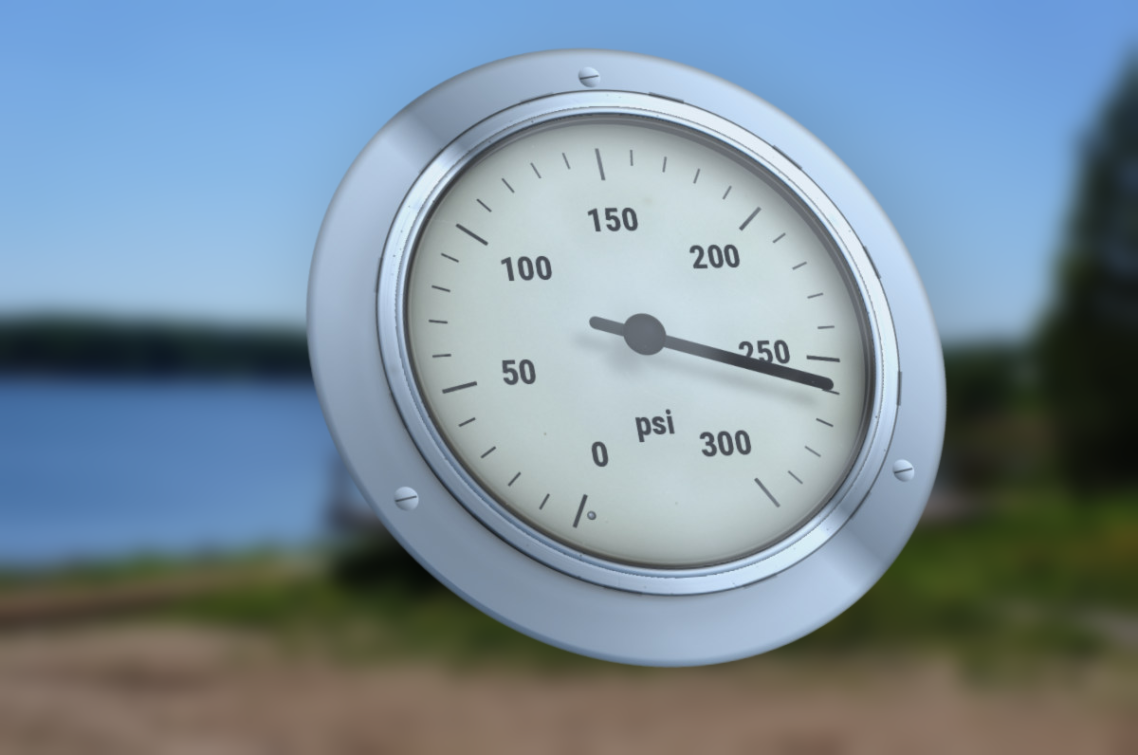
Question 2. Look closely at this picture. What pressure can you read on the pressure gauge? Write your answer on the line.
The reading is 260 psi
